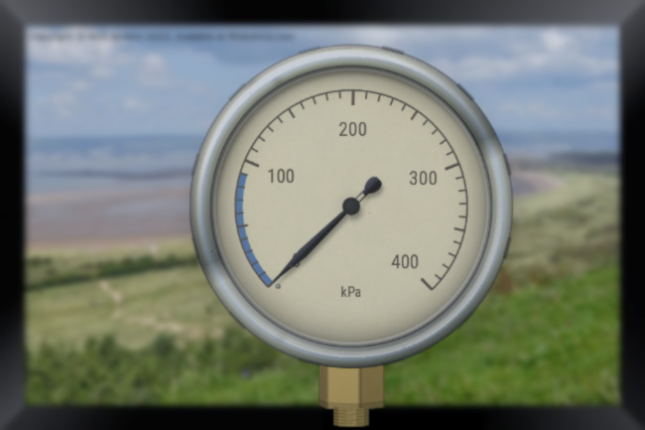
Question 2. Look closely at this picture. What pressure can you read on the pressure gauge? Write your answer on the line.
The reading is 0 kPa
